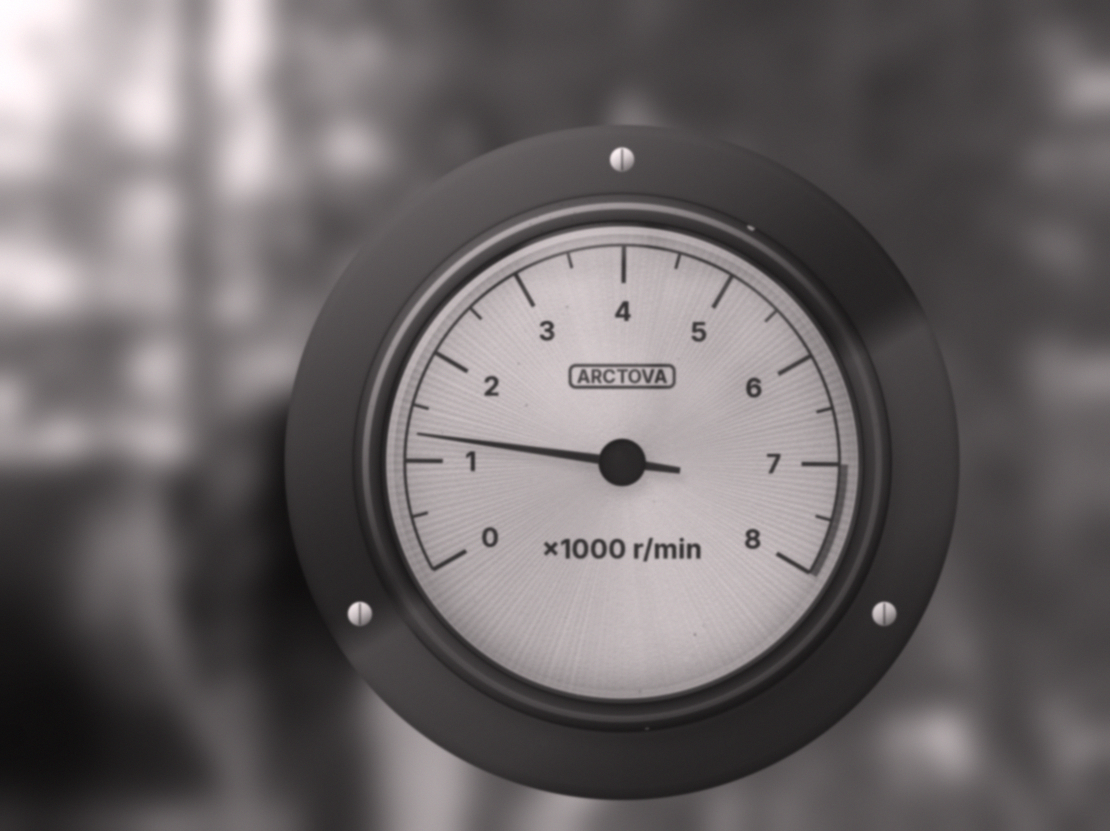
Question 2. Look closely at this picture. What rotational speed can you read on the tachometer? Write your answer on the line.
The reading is 1250 rpm
